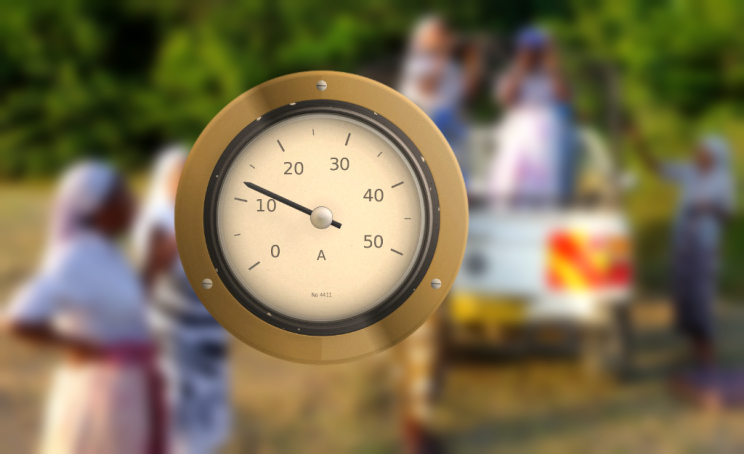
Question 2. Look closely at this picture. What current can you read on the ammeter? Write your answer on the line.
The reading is 12.5 A
